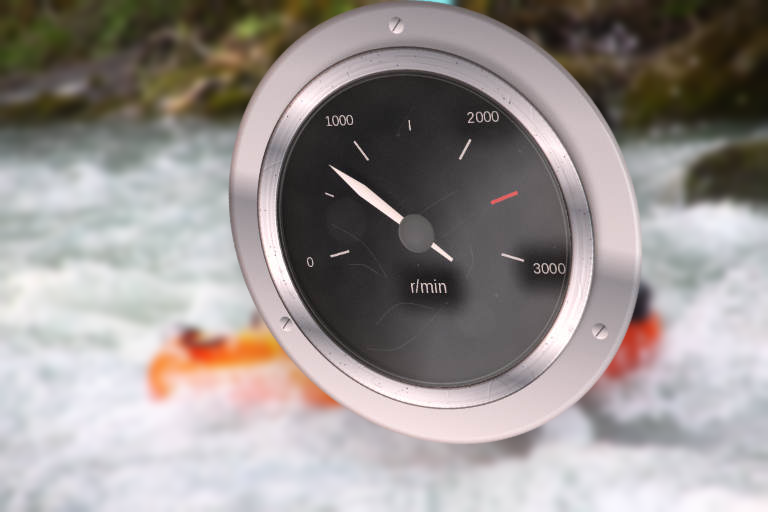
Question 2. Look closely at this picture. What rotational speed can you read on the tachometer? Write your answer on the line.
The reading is 750 rpm
